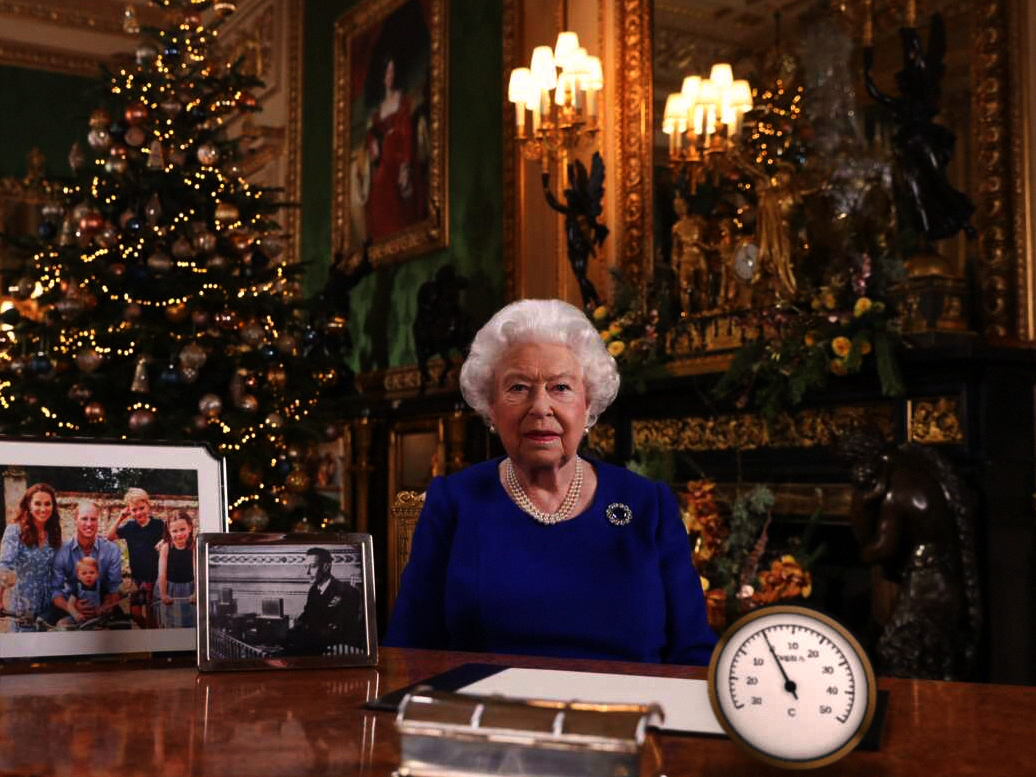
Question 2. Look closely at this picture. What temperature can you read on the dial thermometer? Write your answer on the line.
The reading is 0 °C
